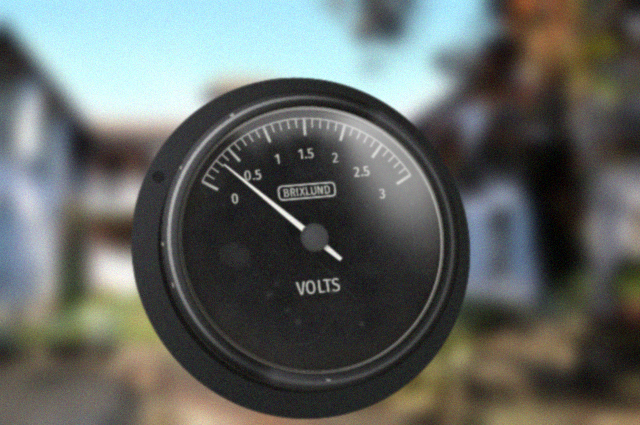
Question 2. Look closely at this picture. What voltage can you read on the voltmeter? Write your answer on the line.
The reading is 0.3 V
